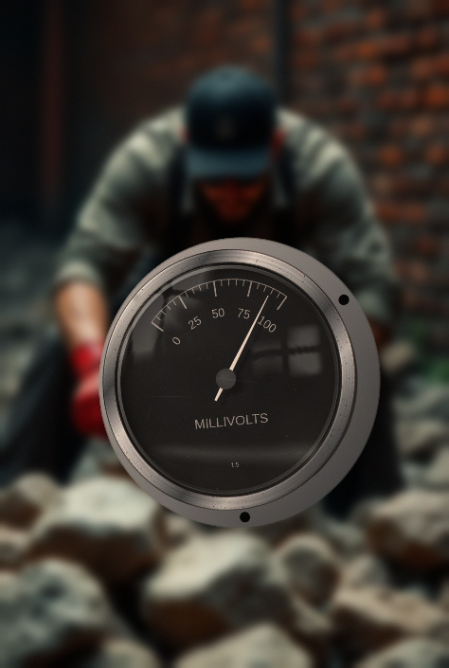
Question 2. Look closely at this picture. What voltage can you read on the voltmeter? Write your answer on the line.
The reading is 90 mV
